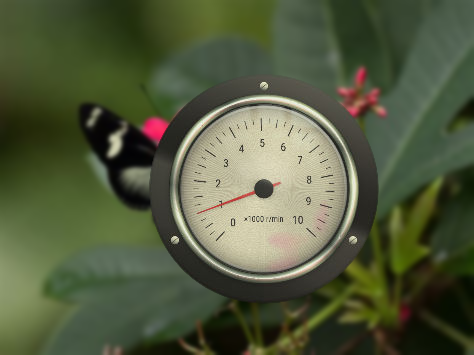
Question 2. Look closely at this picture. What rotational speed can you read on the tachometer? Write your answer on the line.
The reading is 1000 rpm
